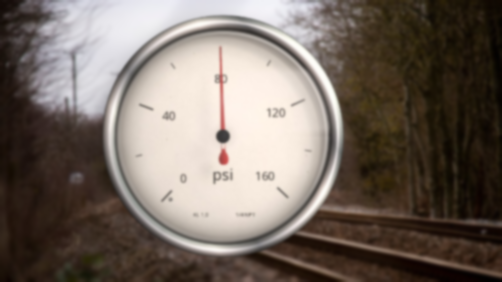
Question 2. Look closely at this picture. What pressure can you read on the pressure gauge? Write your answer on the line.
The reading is 80 psi
